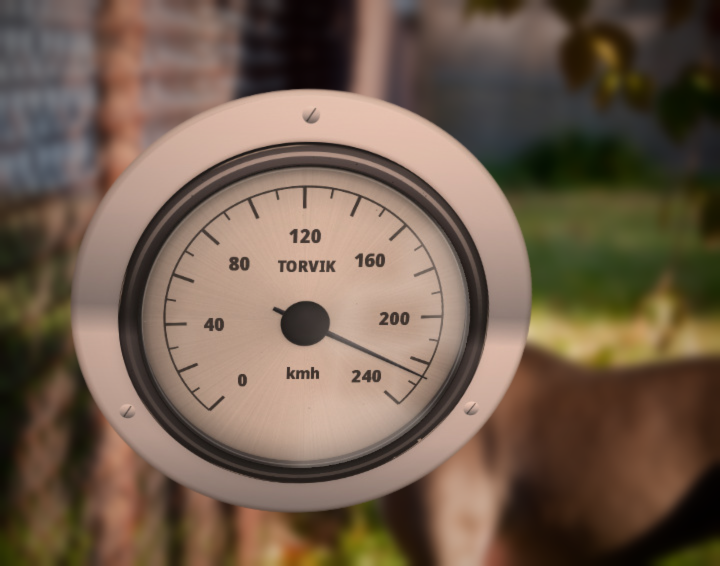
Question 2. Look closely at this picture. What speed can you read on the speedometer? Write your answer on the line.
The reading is 225 km/h
